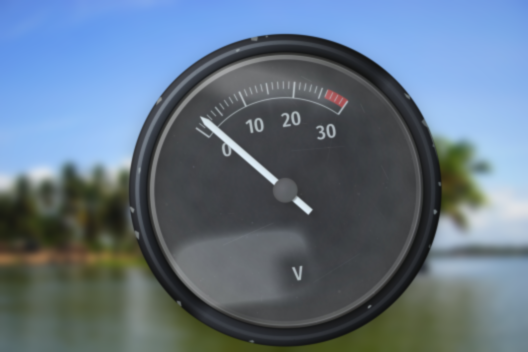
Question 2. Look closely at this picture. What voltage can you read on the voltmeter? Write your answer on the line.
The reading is 2 V
